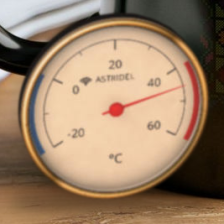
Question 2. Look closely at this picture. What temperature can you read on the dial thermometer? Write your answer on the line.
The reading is 45 °C
